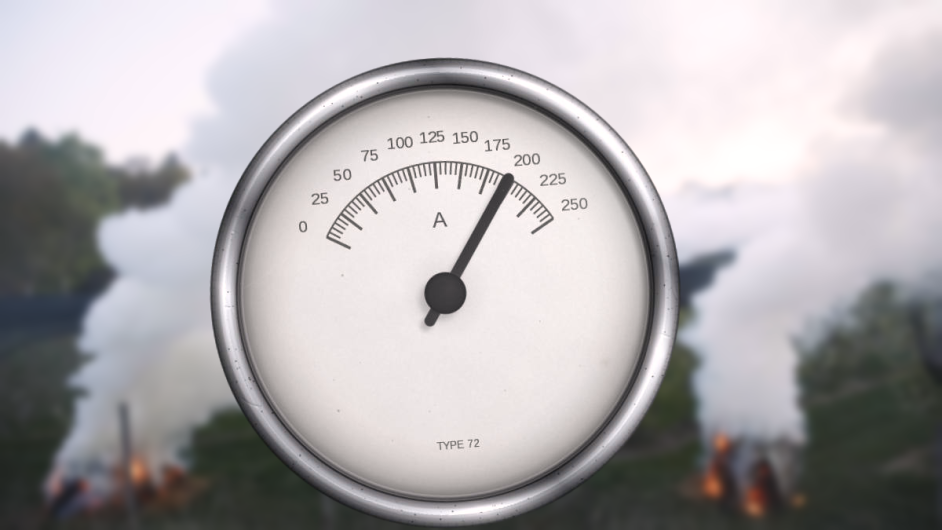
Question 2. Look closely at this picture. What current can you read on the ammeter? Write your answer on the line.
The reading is 195 A
